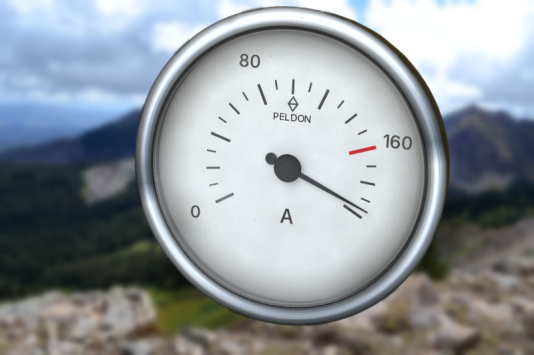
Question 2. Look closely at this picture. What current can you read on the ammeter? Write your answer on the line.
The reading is 195 A
